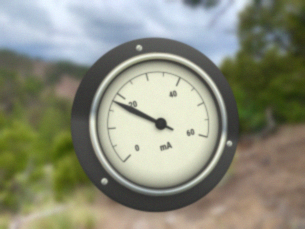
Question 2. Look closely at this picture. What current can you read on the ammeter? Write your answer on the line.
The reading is 17.5 mA
